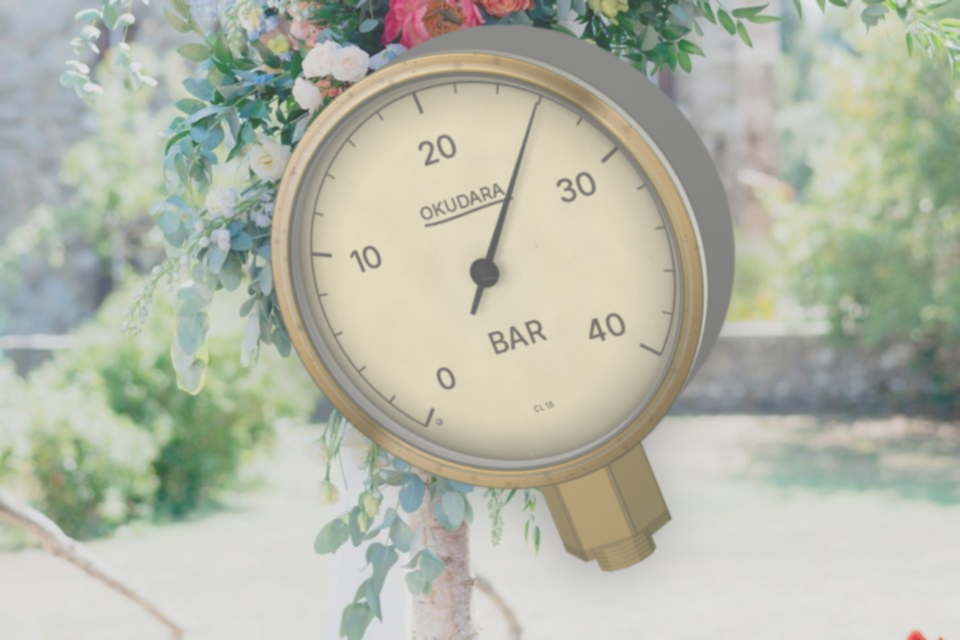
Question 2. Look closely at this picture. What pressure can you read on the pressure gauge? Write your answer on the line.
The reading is 26 bar
